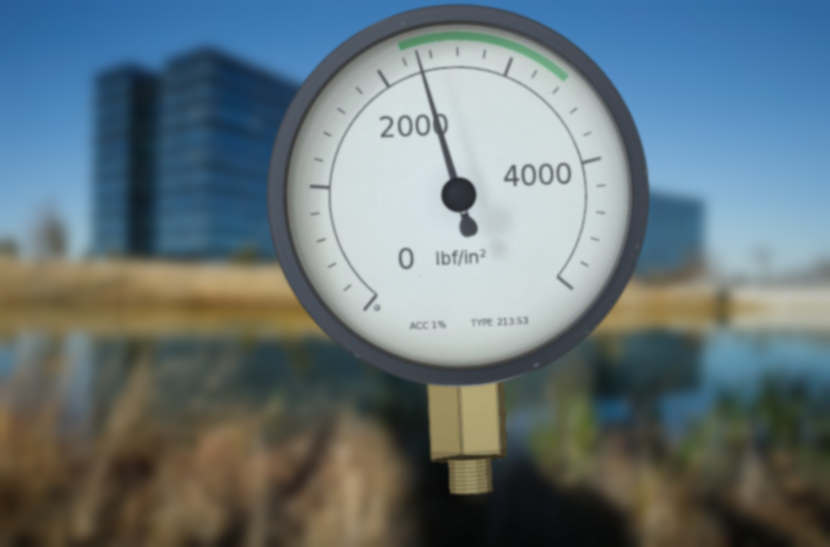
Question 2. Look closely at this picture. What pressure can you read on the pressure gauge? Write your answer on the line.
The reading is 2300 psi
